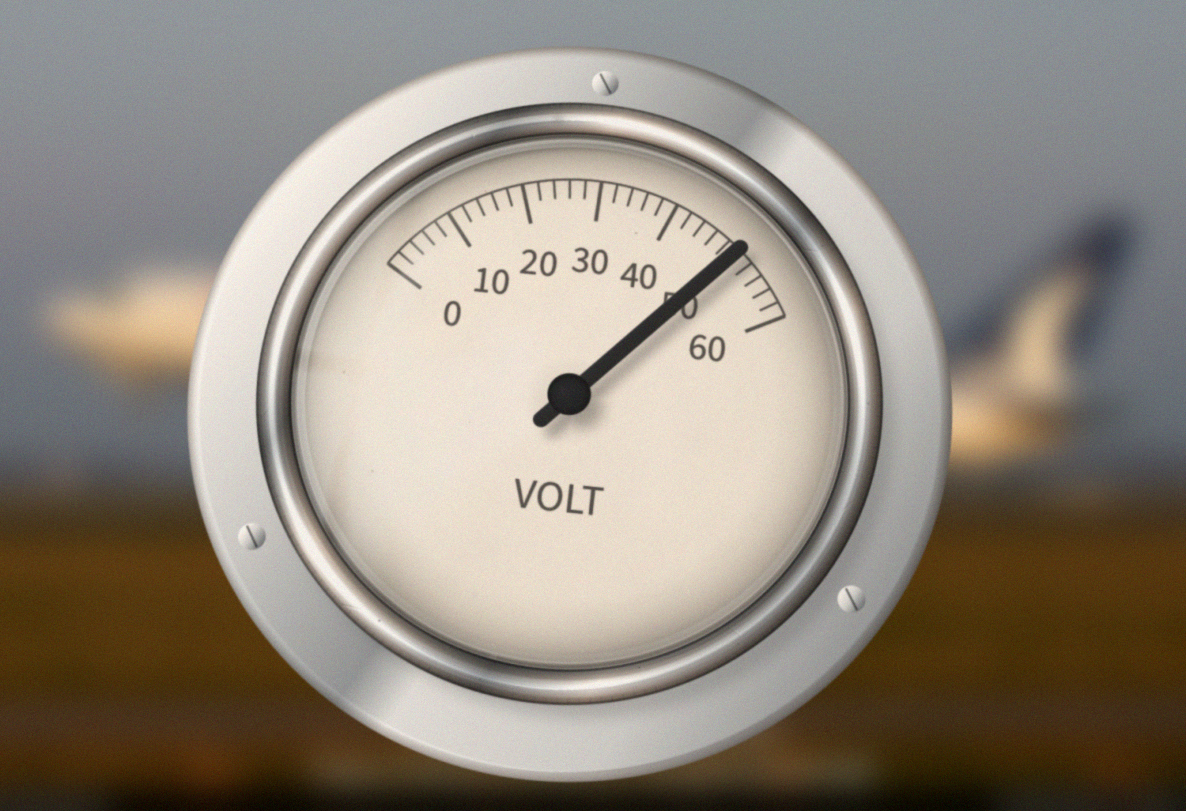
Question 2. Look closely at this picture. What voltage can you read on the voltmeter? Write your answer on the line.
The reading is 50 V
